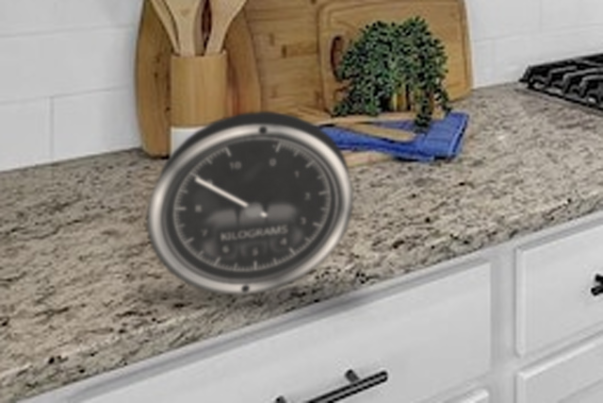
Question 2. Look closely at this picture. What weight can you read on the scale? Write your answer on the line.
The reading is 9 kg
